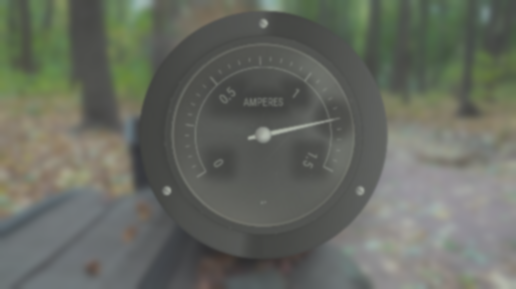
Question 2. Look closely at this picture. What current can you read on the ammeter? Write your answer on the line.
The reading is 1.25 A
